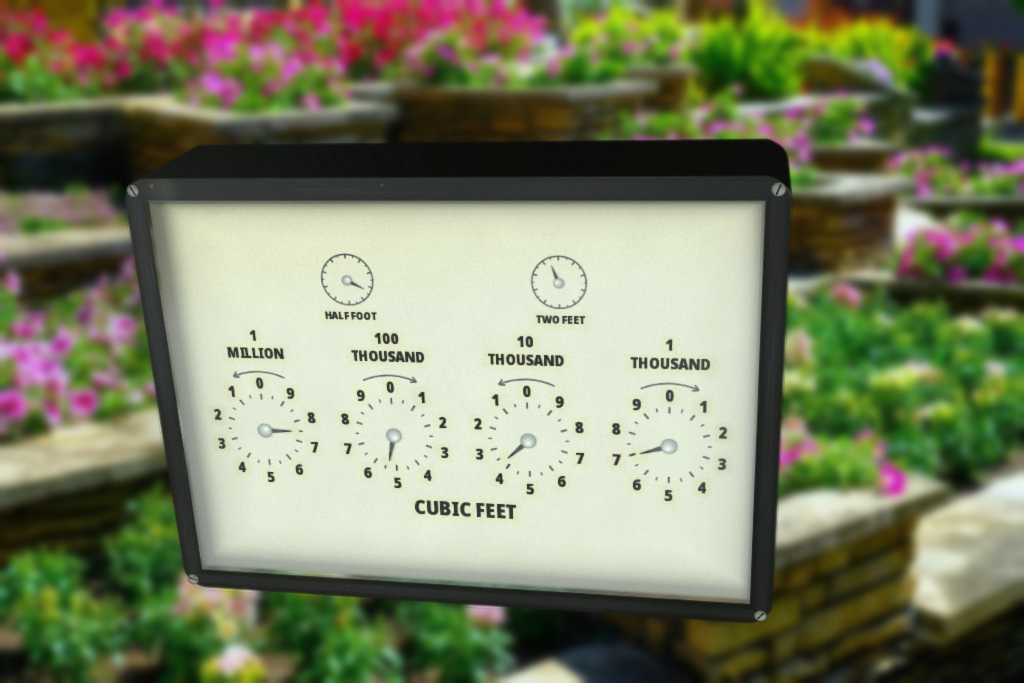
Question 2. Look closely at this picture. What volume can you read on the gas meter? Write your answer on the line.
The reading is 753700 ft³
